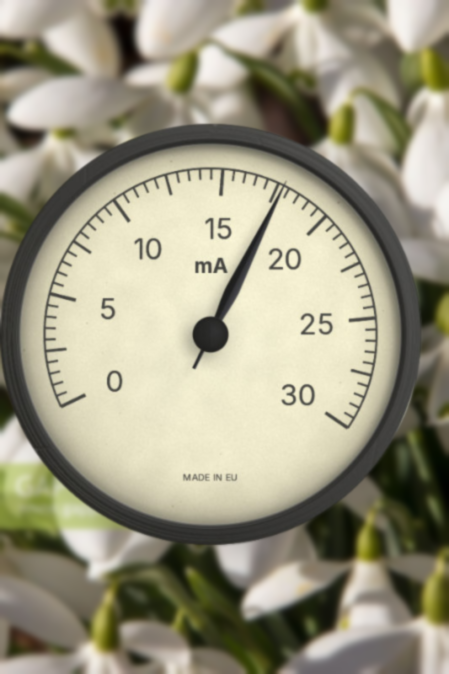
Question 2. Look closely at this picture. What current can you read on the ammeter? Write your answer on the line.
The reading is 17.75 mA
